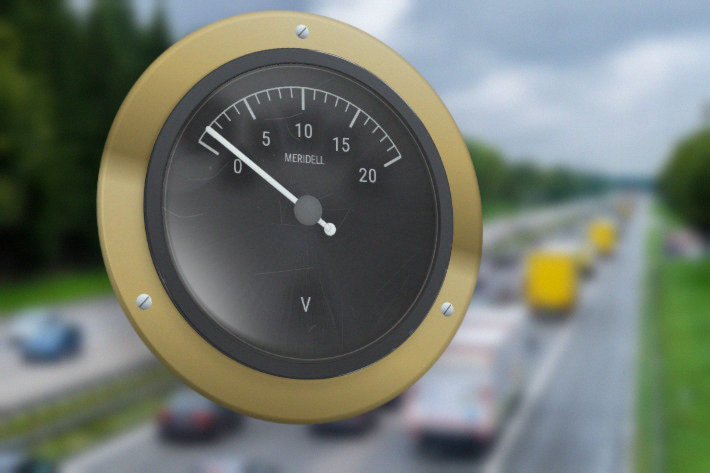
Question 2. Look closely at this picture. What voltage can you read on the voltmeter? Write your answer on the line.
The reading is 1 V
